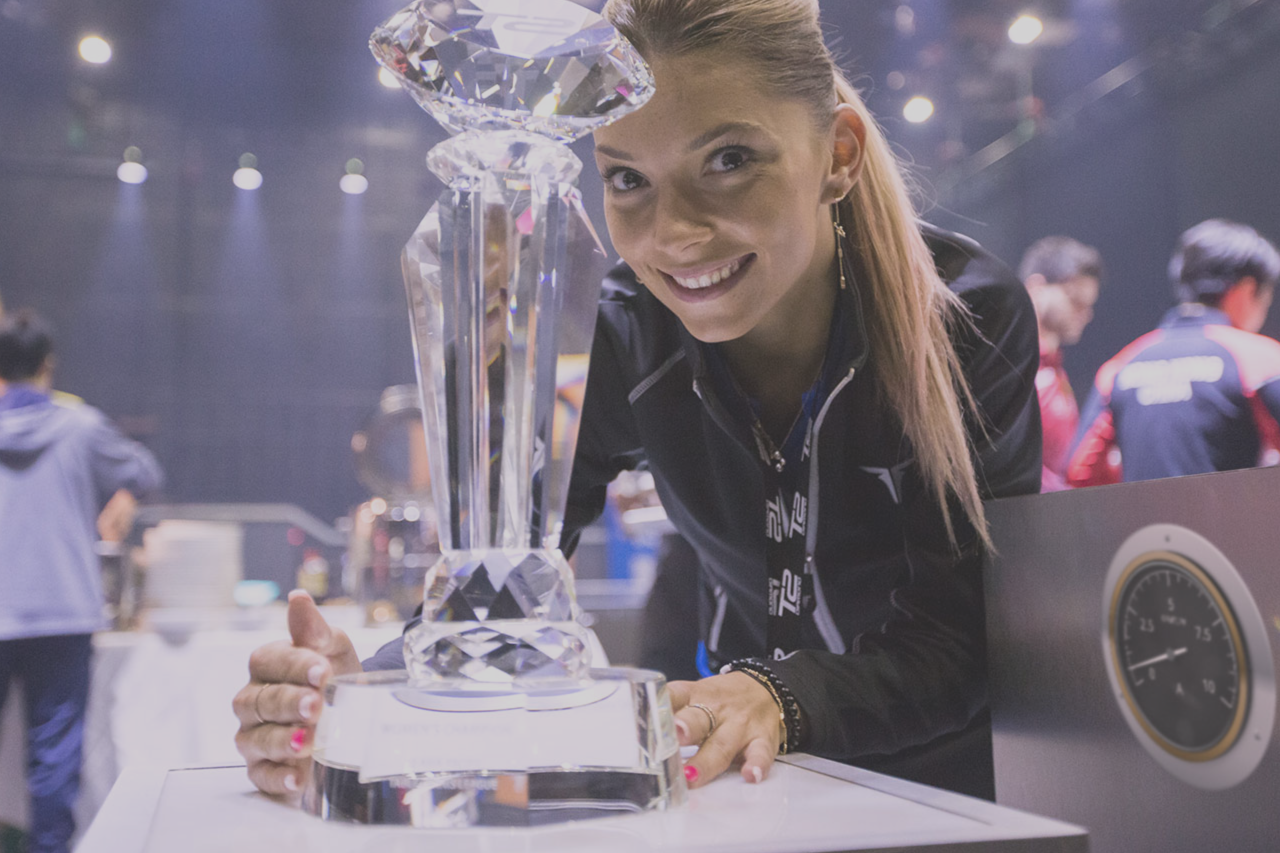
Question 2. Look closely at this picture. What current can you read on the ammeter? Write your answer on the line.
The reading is 0.5 A
